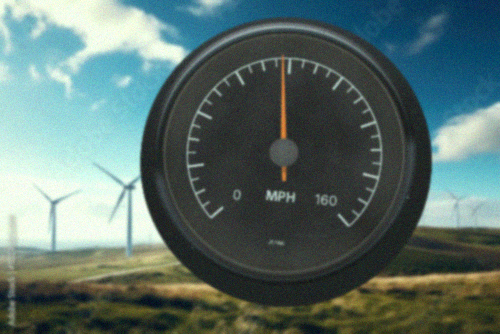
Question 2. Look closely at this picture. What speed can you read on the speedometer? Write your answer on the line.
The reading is 77.5 mph
